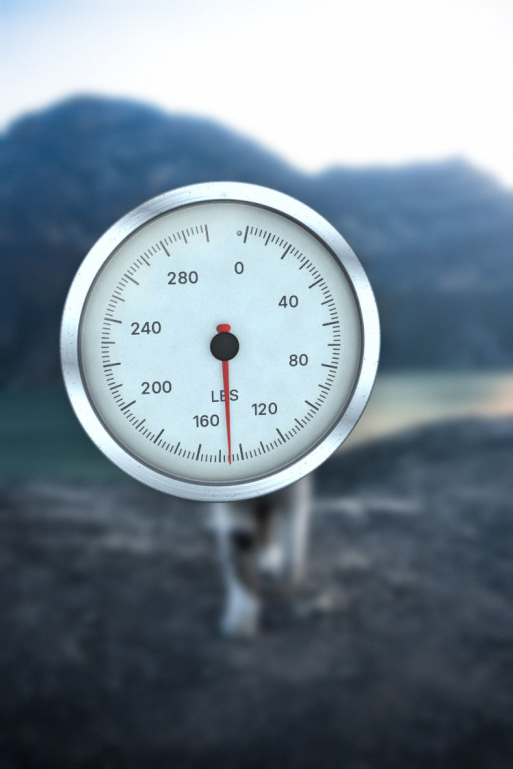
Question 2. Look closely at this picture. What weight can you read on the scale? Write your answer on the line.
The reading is 146 lb
